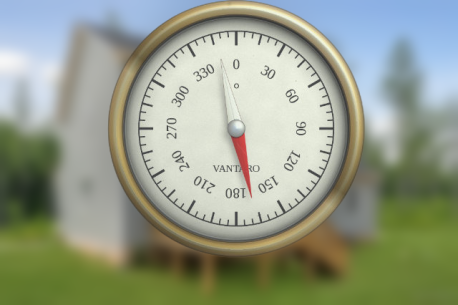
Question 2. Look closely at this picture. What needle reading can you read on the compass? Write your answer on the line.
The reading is 167.5 °
